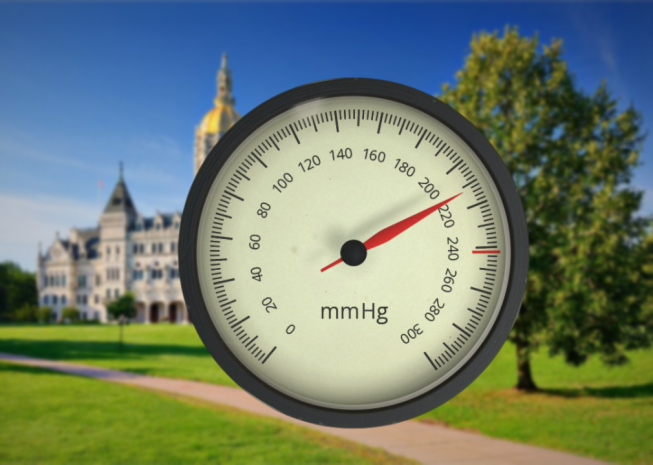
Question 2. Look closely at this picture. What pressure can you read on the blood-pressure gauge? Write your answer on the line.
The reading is 212 mmHg
